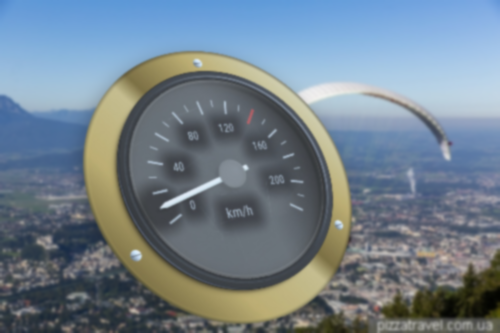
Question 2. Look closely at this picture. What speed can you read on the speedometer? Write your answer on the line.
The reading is 10 km/h
